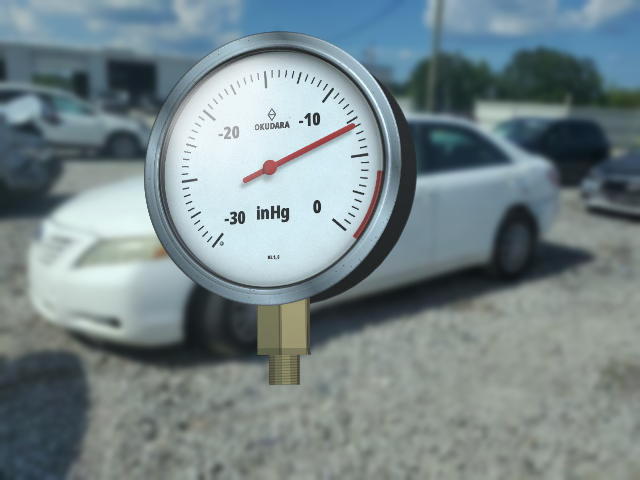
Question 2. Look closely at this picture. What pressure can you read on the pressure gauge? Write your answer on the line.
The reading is -7 inHg
